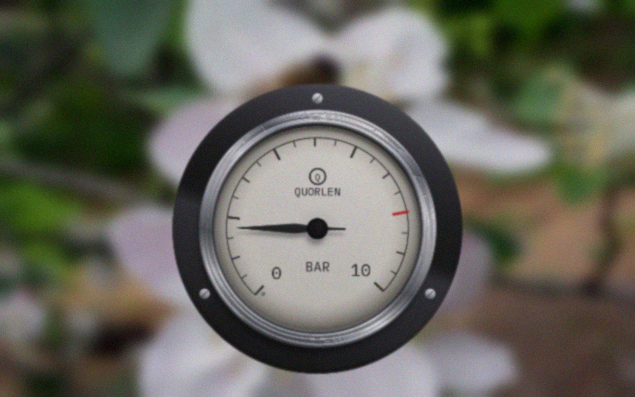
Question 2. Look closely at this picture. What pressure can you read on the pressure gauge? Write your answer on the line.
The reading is 1.75 bar
